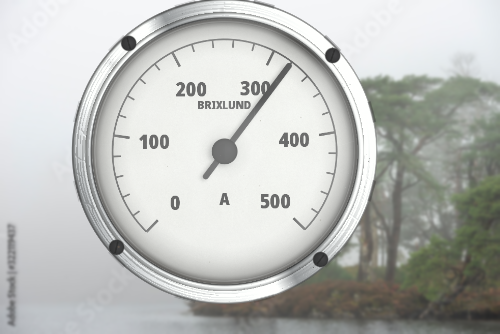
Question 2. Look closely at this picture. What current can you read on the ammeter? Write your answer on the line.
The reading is 320 A
